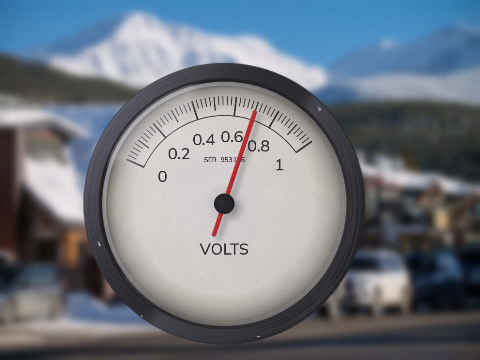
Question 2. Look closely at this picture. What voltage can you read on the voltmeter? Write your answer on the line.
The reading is 0.7 V
